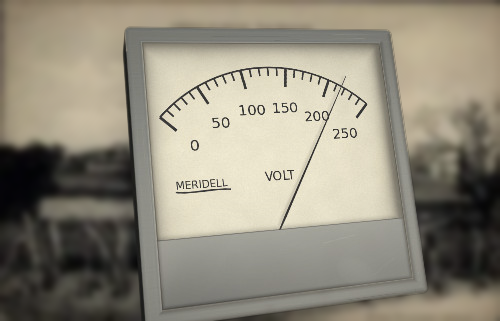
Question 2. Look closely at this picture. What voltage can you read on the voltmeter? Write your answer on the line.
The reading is 215 V
